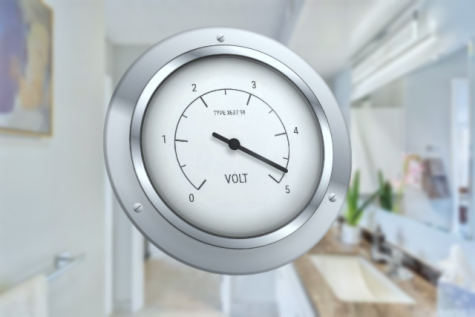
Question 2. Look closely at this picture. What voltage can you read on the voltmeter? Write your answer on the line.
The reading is 4.75 V
